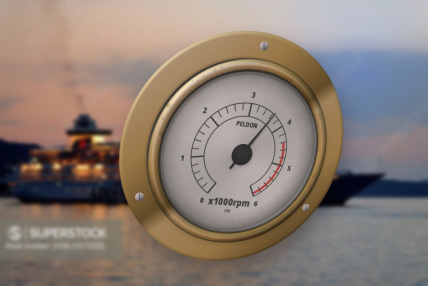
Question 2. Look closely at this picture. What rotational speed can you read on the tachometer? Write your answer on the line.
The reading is 3600 rpm
